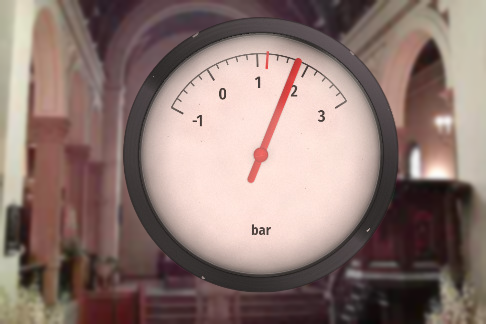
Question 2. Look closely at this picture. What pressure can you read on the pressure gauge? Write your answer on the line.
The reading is 1.8 bar
